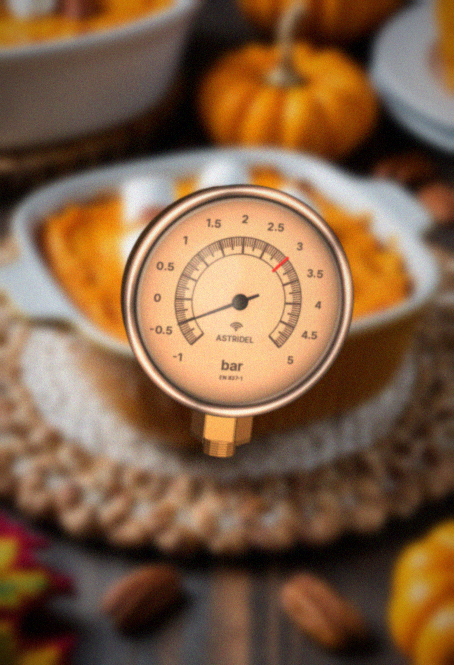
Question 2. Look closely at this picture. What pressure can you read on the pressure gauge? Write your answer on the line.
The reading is -0.5 bar
